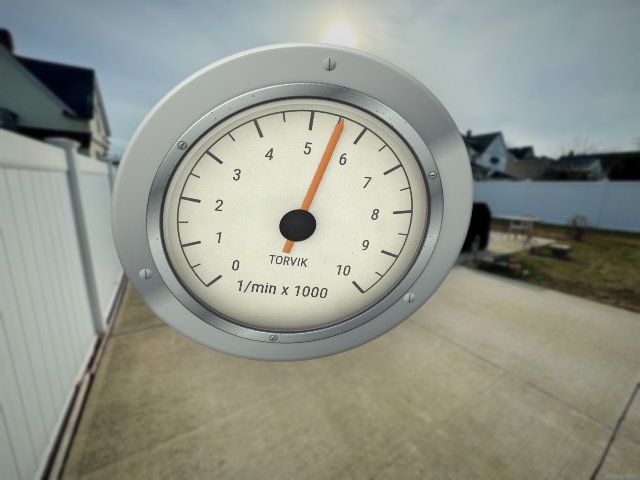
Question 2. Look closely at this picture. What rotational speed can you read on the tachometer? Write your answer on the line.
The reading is 5500 rpm
